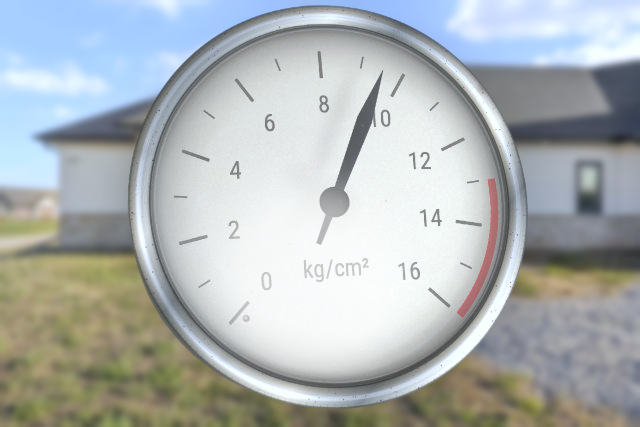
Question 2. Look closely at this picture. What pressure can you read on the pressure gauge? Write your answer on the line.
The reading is 9.5 kg/cm²
